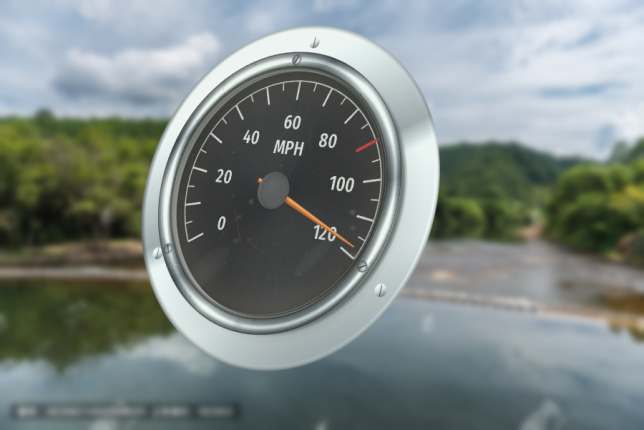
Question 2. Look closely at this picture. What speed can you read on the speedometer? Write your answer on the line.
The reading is 117.5 mph
